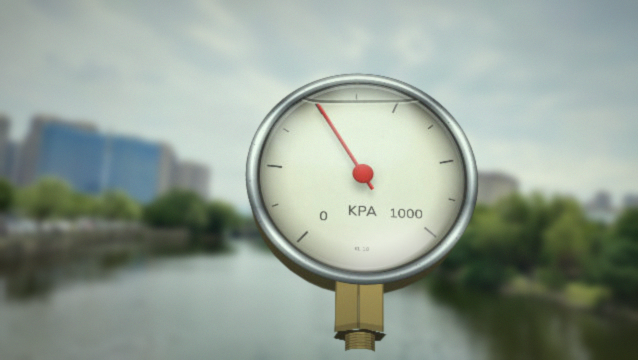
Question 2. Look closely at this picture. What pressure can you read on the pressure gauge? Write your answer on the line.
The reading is 400 kPa
